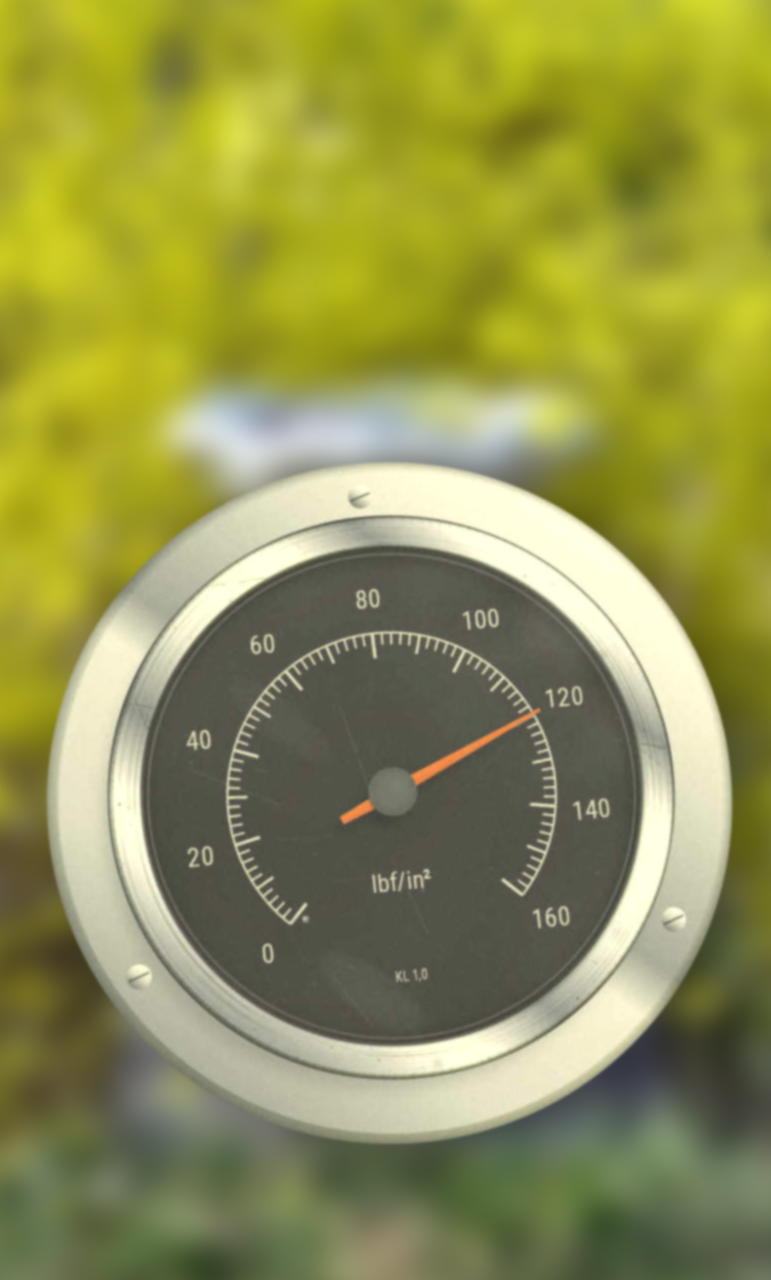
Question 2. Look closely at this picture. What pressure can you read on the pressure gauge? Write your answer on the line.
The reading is 120 psi
